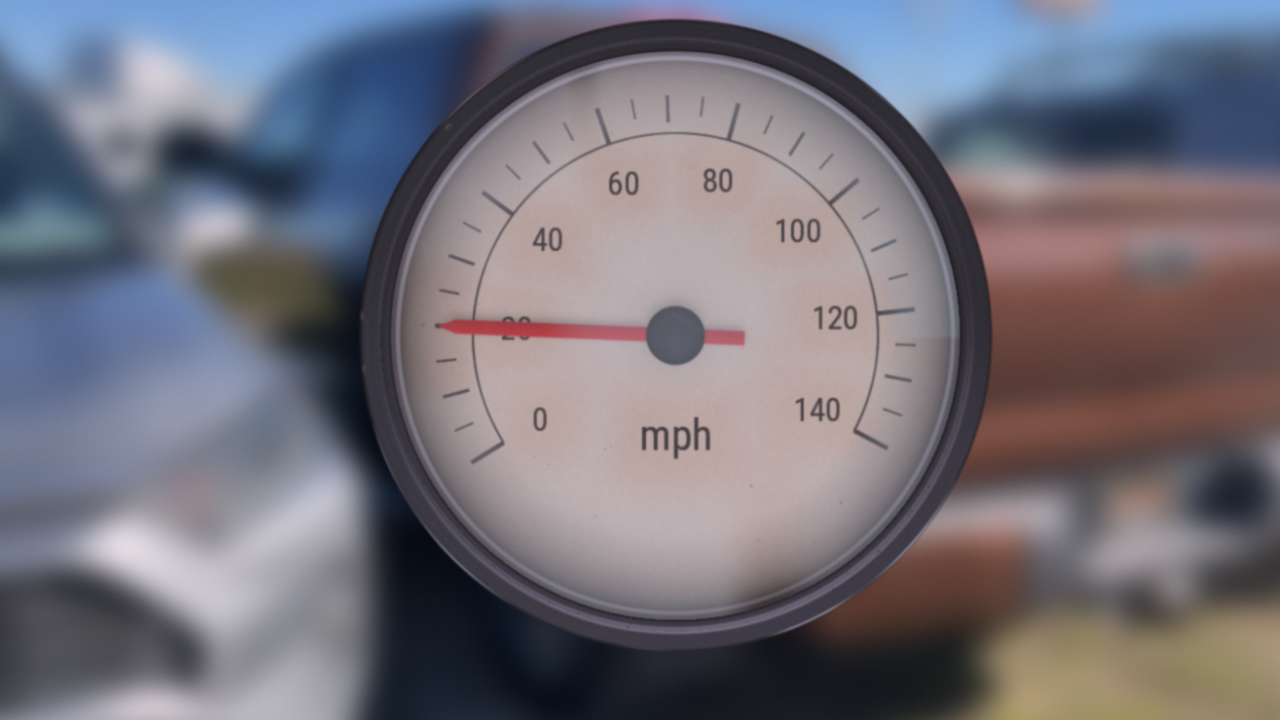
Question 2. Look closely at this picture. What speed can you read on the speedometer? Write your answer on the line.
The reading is 20 mph
